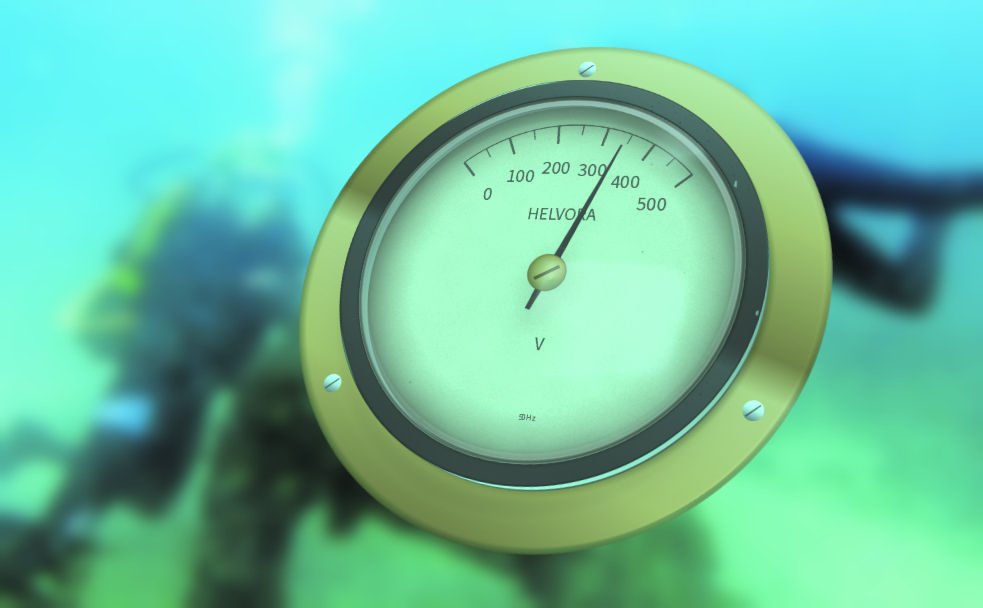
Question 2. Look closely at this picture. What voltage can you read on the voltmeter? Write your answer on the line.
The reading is 350 V
